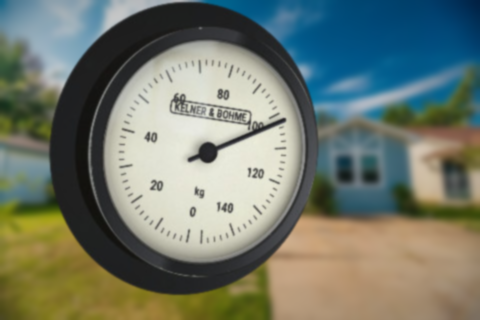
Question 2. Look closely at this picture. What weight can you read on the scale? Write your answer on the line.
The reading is 102 kg
